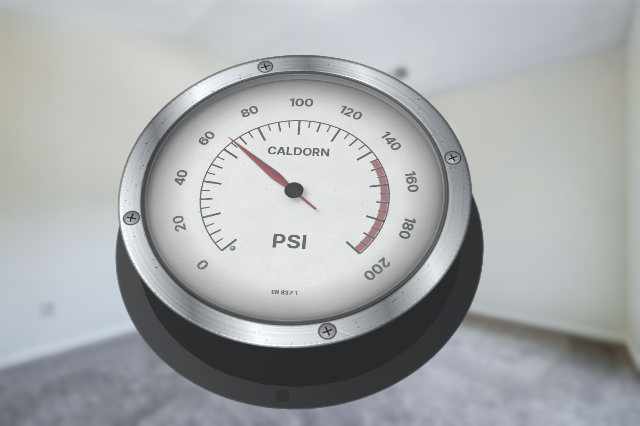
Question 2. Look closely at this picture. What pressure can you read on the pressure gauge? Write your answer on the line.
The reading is 65 psi
